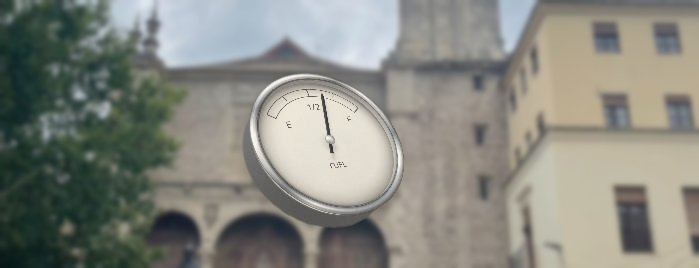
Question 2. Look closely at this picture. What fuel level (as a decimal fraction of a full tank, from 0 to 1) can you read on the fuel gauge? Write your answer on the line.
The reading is 0.625
